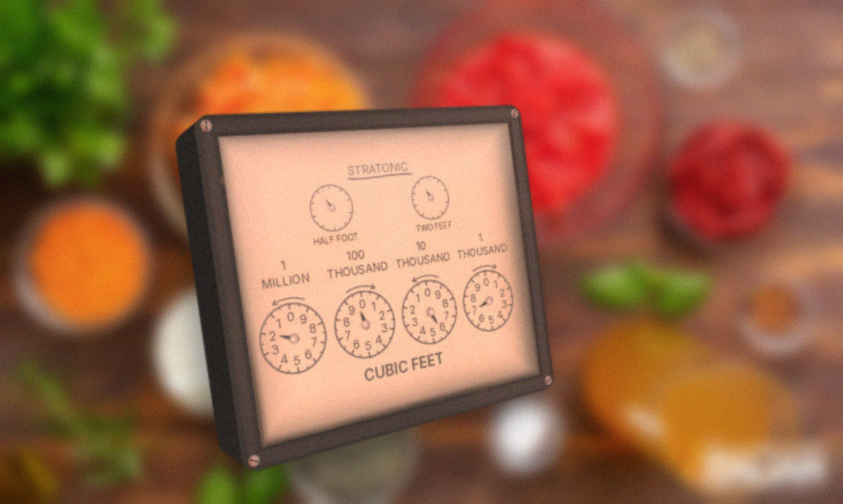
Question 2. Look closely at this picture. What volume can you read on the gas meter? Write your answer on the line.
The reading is 195700 ft³
